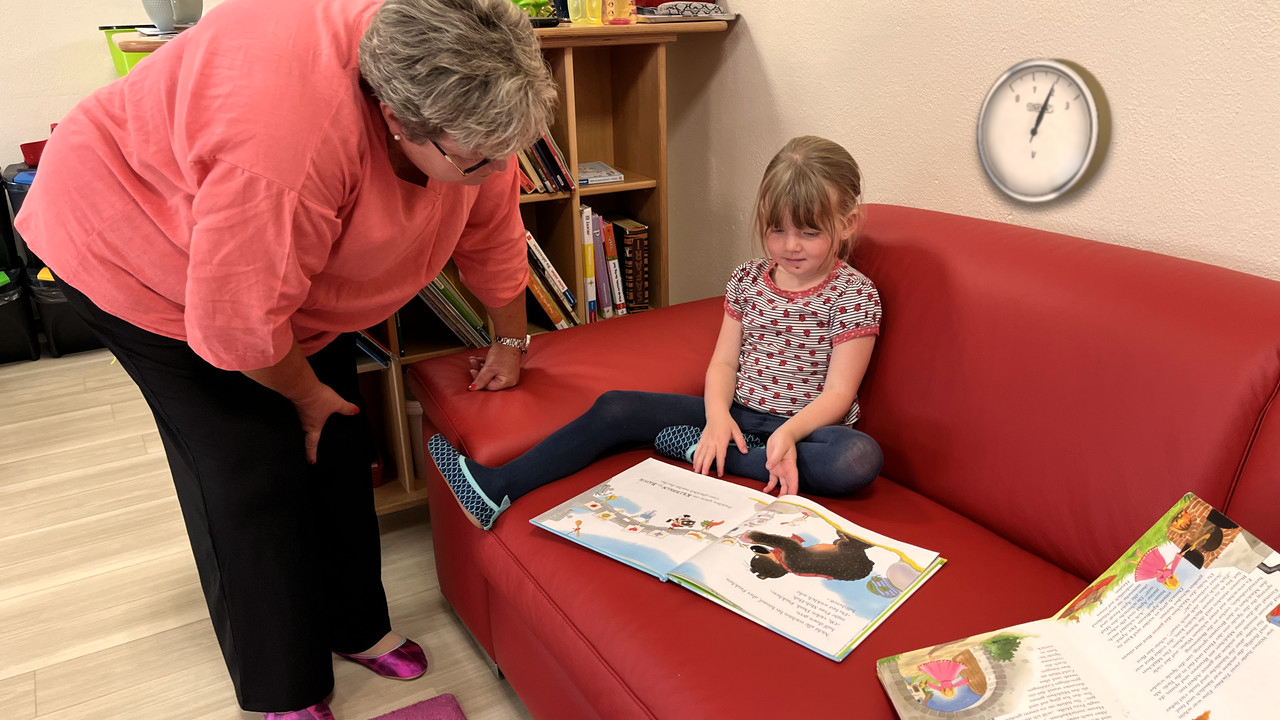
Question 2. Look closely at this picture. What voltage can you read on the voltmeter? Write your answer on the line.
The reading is 2 V
